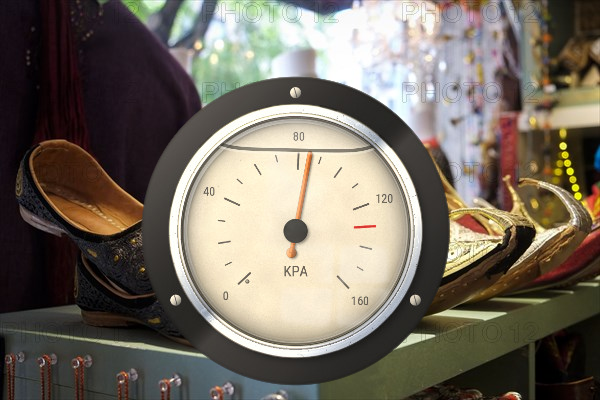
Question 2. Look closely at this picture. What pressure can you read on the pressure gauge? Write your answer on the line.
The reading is 85 kPa
